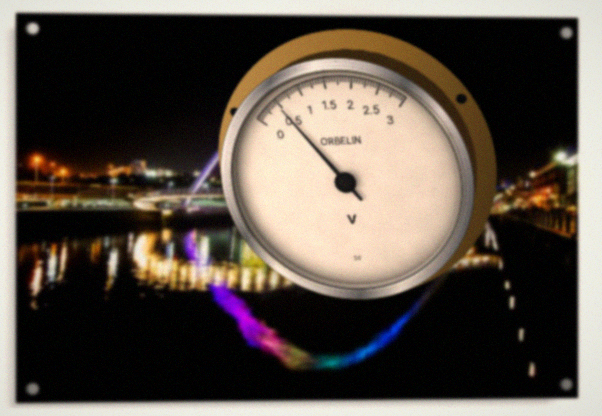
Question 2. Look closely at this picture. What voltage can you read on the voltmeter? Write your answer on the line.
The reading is 0.5 V
